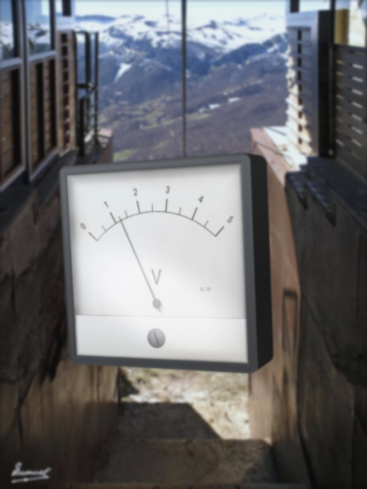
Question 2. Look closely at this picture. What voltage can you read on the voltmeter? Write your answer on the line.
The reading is 1.25 V
